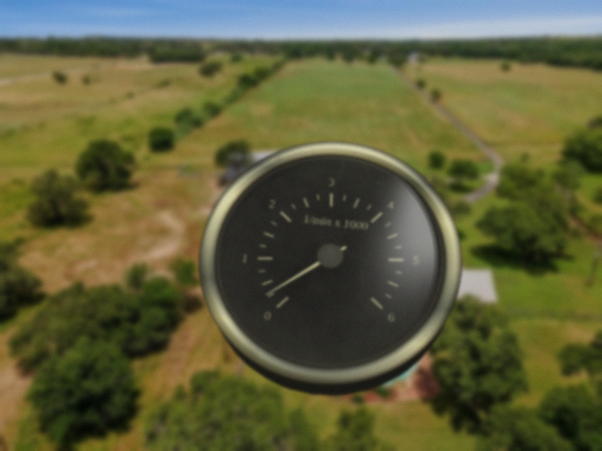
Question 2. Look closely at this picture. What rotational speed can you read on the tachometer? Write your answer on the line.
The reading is 250 rpm
